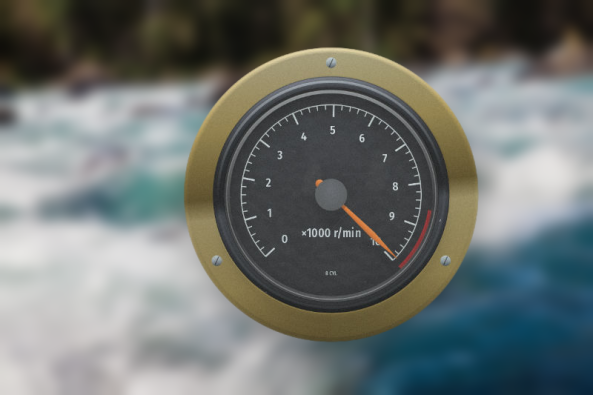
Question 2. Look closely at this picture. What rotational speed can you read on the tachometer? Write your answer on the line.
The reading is 9900 rpm
